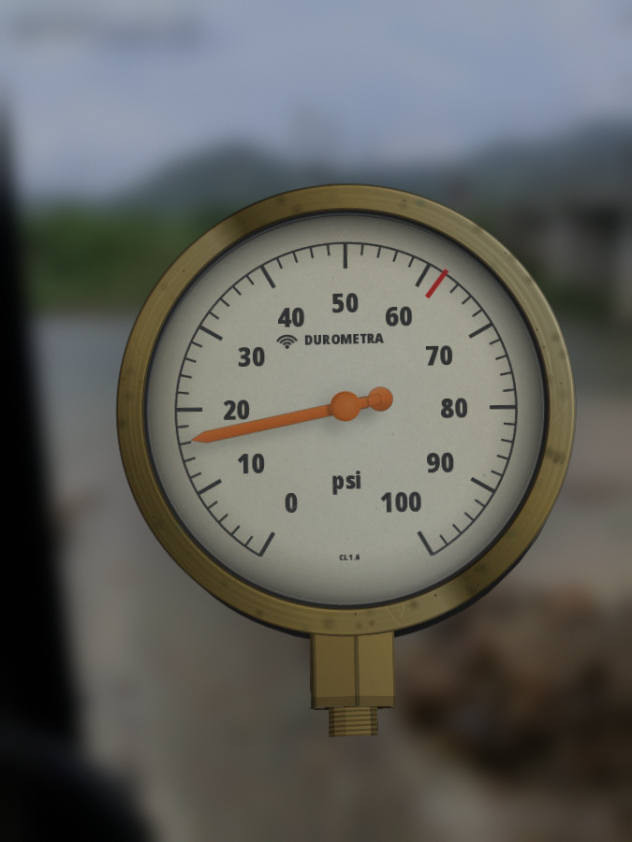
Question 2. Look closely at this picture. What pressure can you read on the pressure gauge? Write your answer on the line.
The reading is 16 psi
